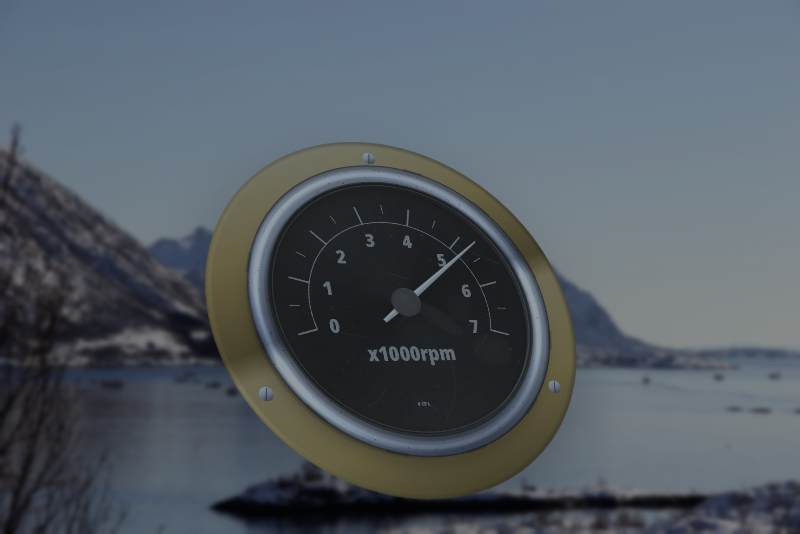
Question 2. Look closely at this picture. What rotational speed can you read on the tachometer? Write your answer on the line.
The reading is 5250 rpm
